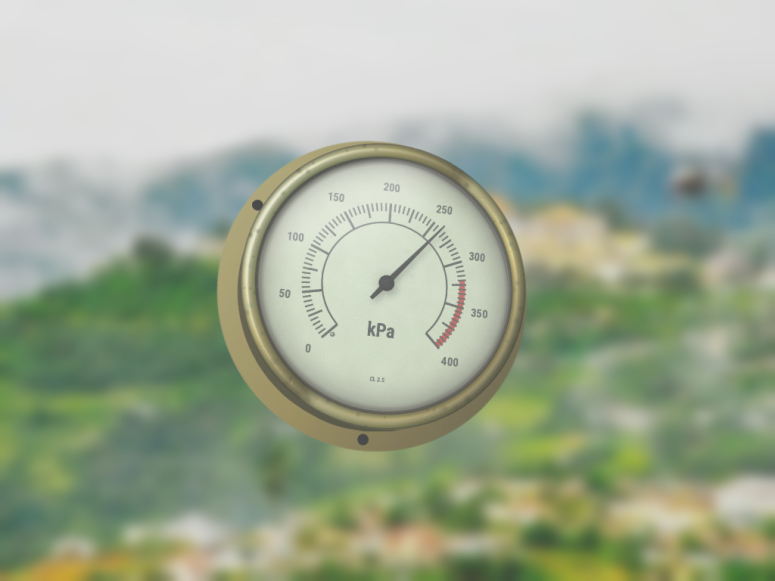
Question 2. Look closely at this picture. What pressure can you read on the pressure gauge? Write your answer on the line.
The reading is 260 kPa
